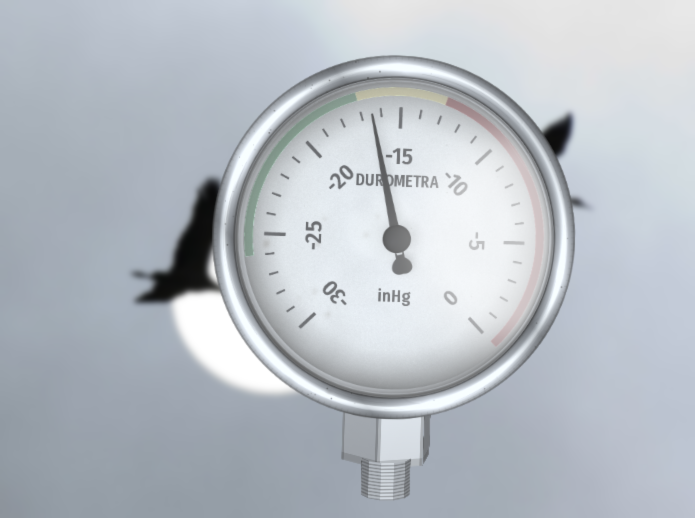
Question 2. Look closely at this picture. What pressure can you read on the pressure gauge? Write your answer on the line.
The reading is -16.5 inHg
